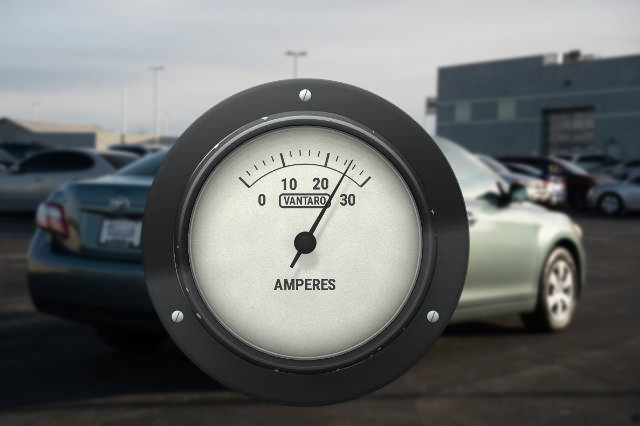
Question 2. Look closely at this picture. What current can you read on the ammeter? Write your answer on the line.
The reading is 25 A
